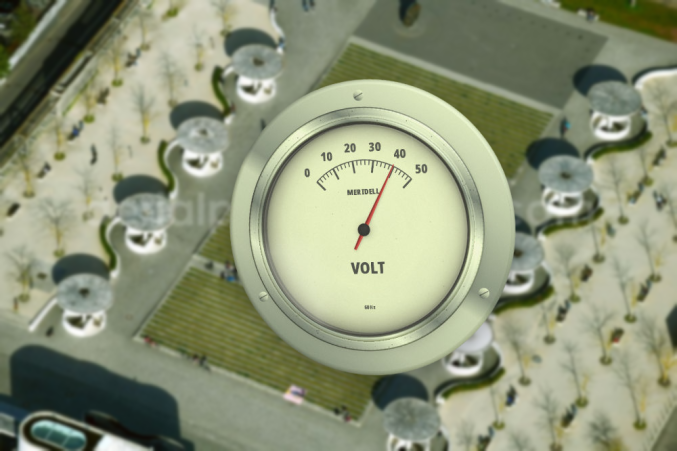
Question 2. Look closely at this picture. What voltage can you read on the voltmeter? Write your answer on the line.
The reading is 40 V
